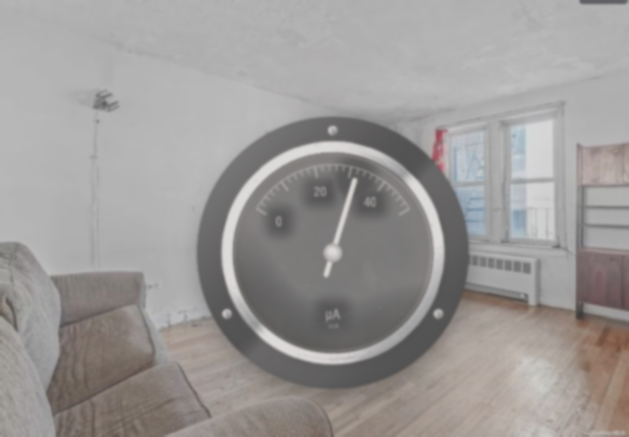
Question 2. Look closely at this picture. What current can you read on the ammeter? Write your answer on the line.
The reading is 32 µA
